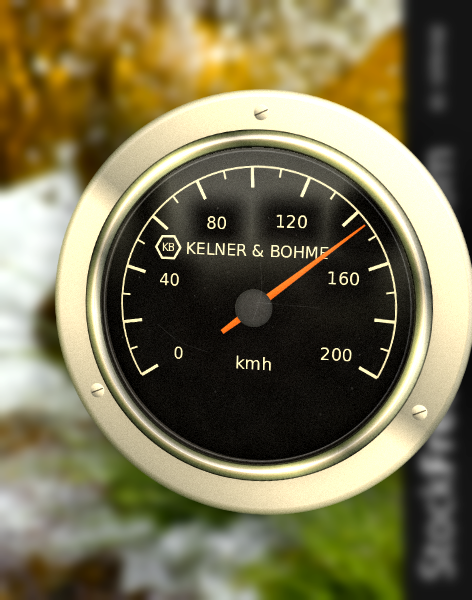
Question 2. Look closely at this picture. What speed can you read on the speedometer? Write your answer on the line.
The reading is 145 km/h
